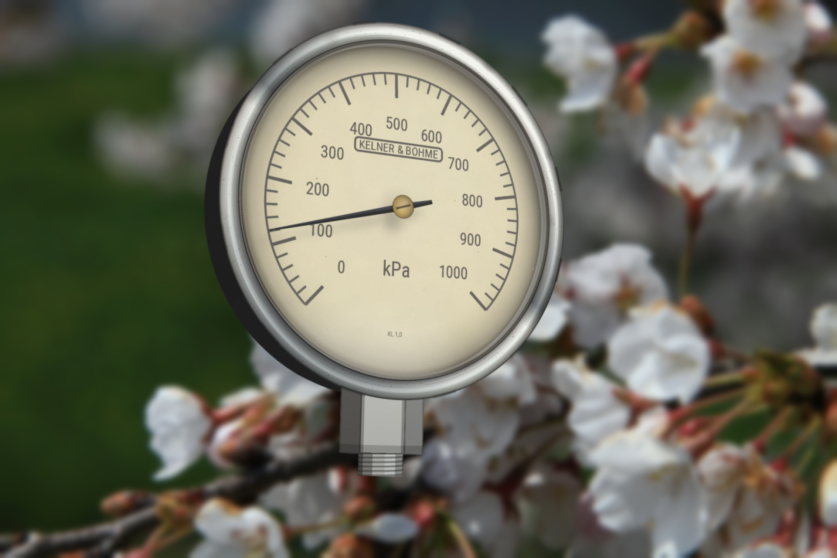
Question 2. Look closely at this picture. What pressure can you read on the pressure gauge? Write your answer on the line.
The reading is 120 kPa
